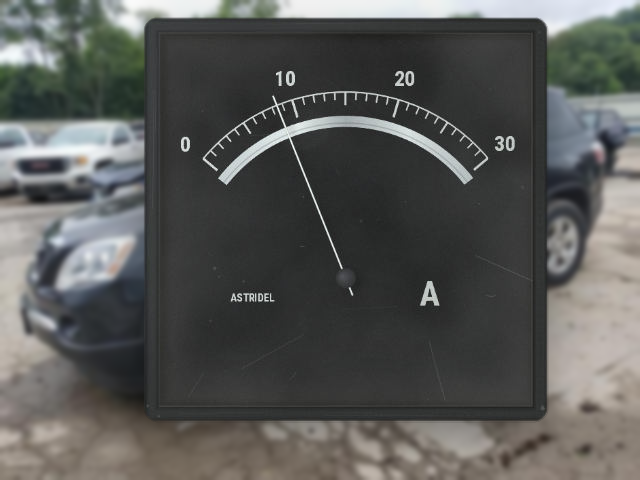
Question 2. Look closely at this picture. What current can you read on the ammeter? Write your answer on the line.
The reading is 8.5 A
